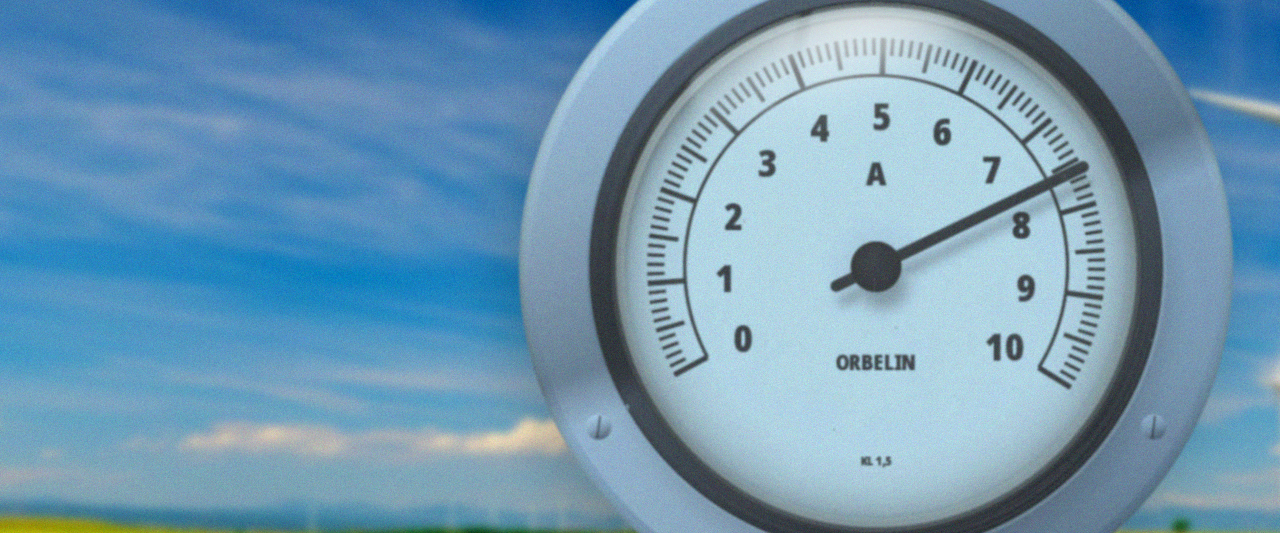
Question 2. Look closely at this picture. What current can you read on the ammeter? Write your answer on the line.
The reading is 7.6 A
